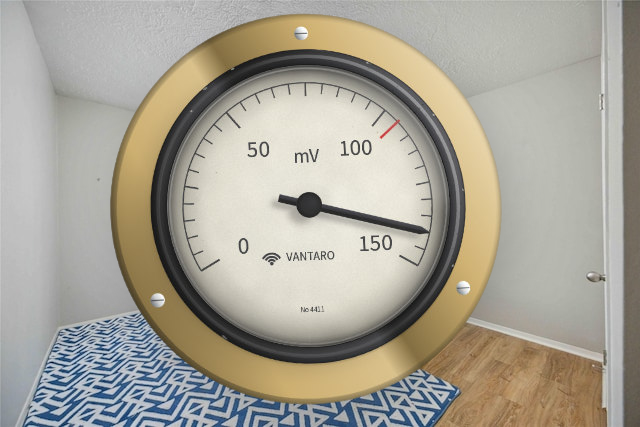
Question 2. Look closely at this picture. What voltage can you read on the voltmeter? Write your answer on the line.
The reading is 140 mV
